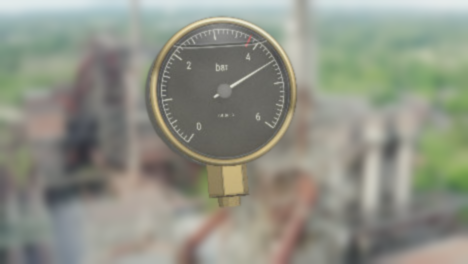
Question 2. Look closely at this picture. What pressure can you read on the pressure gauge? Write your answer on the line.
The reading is 4.5 bar
